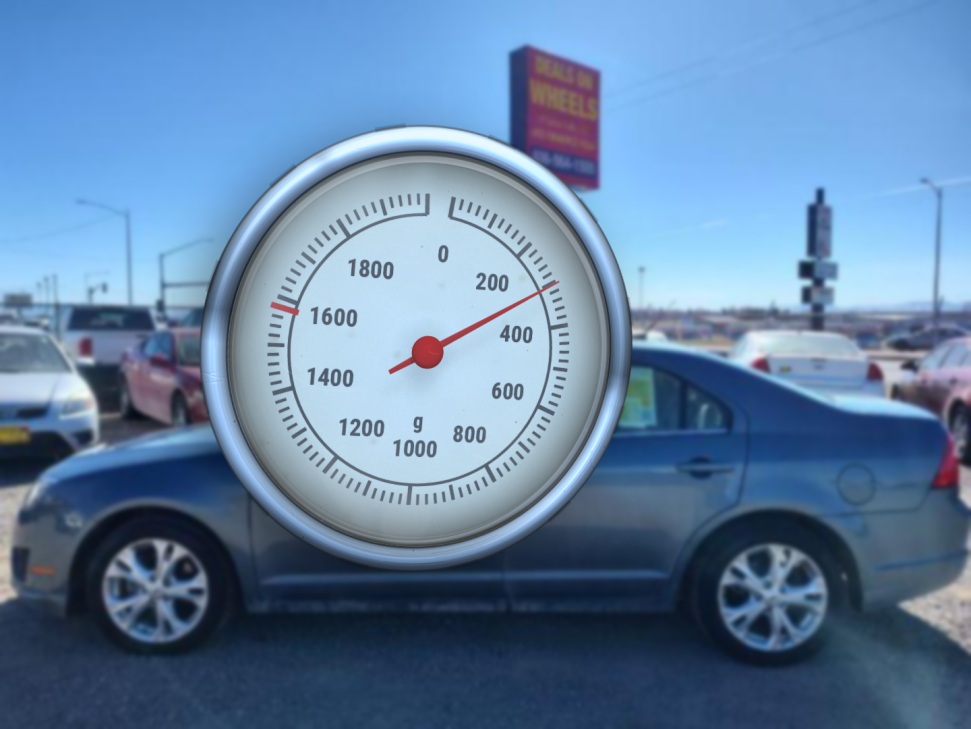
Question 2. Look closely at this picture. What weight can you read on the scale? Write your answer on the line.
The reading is 300 g
